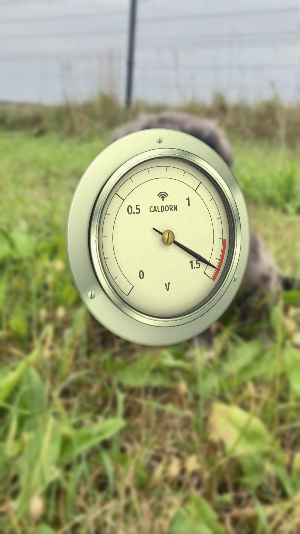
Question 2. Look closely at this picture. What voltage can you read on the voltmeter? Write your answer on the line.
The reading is 1.45 V
